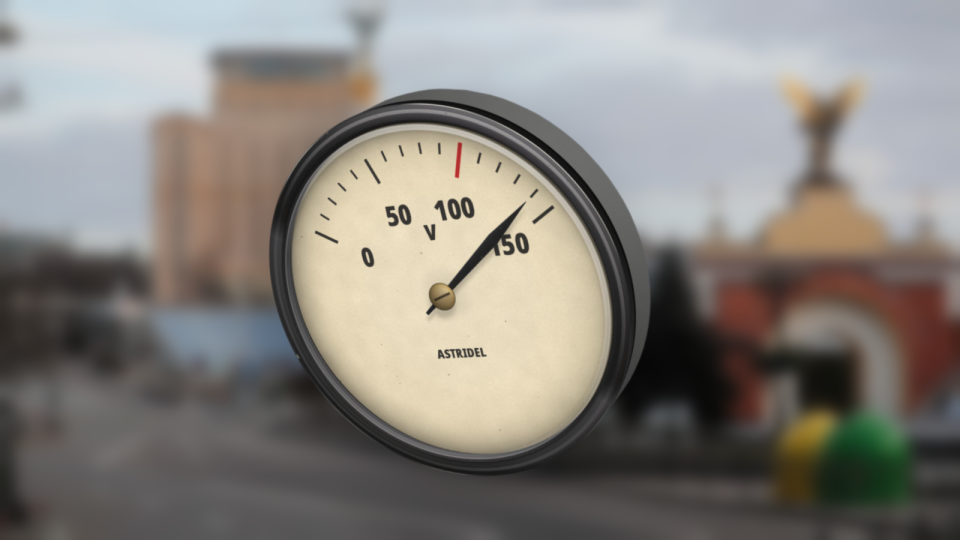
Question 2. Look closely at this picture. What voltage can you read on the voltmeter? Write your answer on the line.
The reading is 140 V
